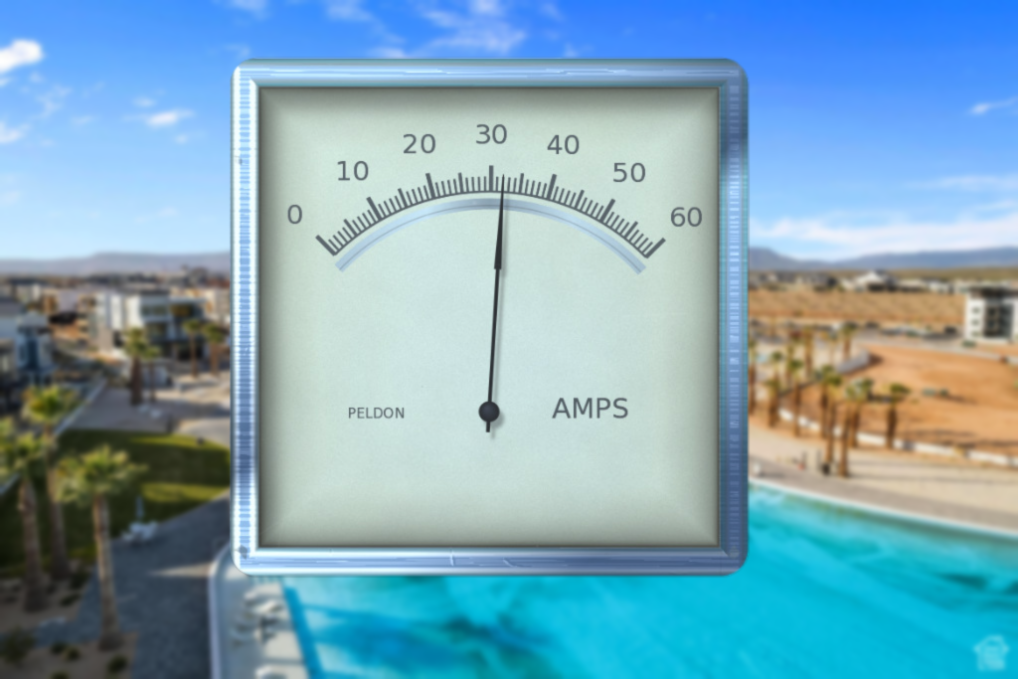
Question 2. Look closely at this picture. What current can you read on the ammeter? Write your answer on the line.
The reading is 32 A
